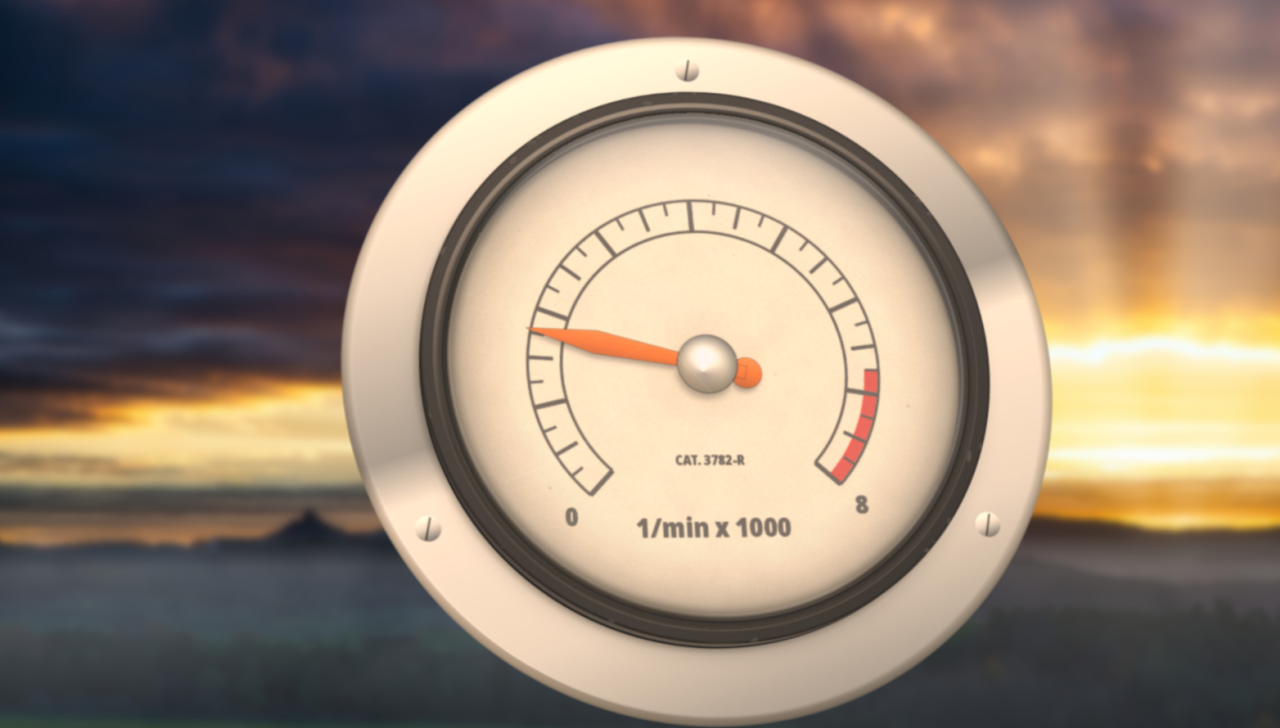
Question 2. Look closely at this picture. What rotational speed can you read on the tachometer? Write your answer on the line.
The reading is 1750 rpm
